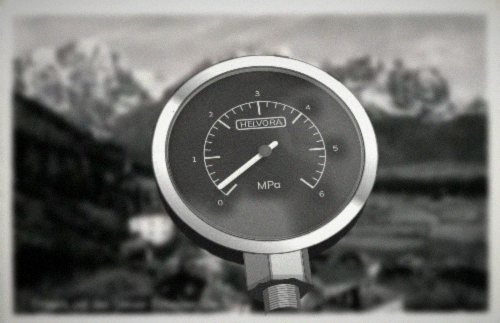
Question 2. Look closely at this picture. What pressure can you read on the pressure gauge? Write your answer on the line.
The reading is 0.2 MPa
